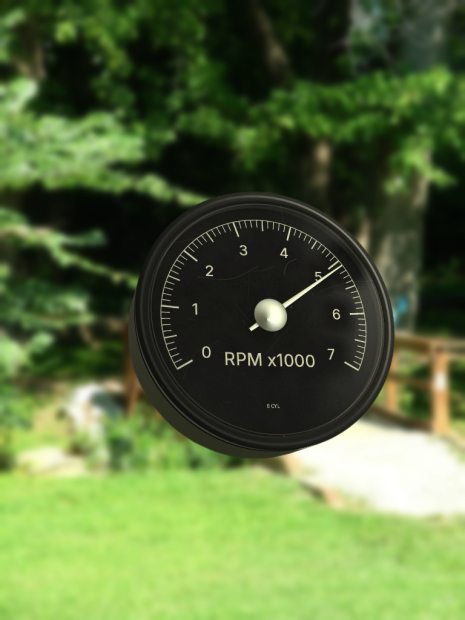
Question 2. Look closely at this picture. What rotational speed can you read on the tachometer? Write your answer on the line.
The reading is 5100 rpm
